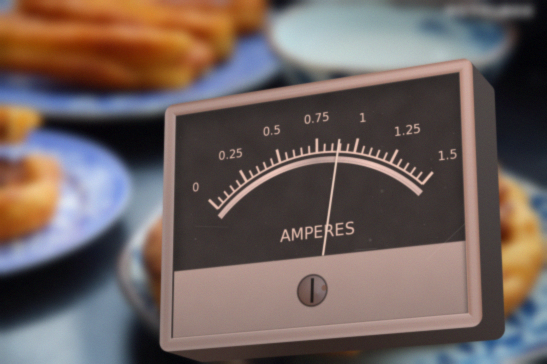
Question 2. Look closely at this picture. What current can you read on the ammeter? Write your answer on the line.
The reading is 0.9 A
